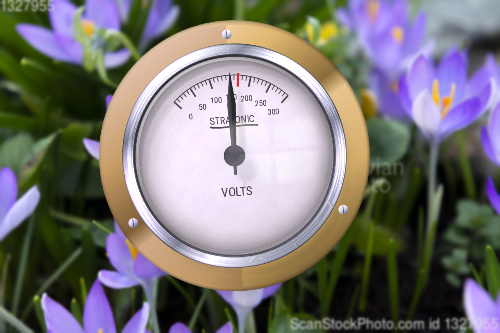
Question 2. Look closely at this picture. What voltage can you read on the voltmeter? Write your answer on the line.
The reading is 150 V
